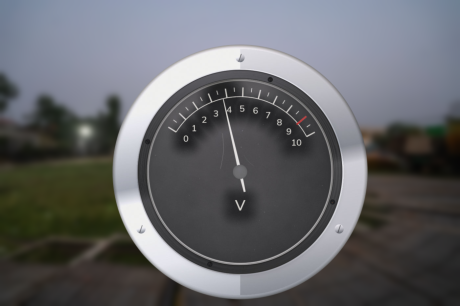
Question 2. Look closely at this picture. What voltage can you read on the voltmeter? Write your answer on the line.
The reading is 3.75 V
